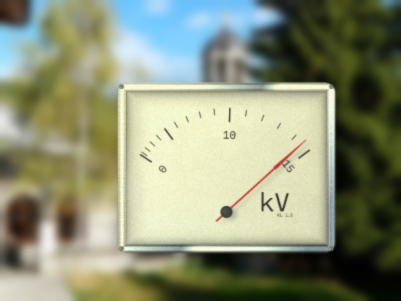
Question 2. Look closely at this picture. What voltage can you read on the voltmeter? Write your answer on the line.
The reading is 14.5 kV
